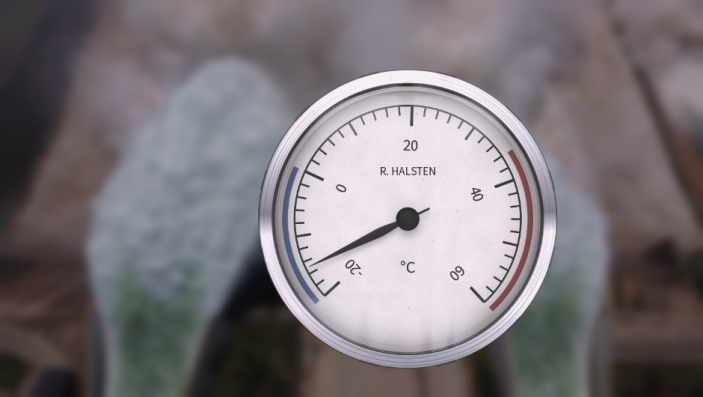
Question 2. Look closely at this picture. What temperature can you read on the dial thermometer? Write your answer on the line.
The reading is -15 °C
